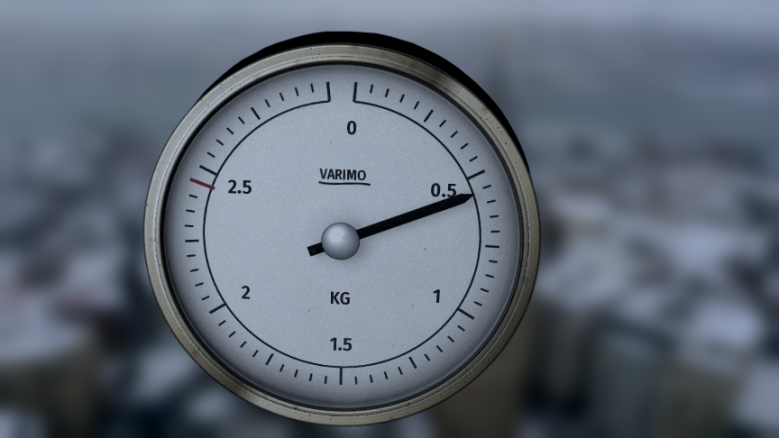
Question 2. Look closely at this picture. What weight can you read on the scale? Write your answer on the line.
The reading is 0.55 kg
